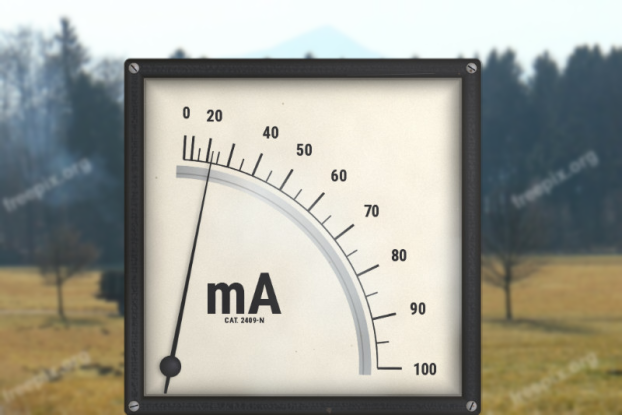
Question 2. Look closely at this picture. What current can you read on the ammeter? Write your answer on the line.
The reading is 22.5 mA
